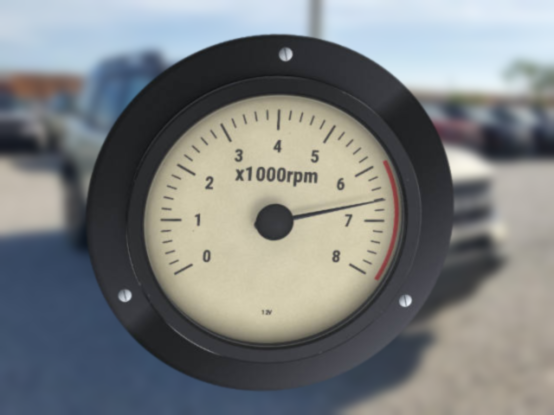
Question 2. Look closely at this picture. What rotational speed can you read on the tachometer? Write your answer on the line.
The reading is 6600 rpm
